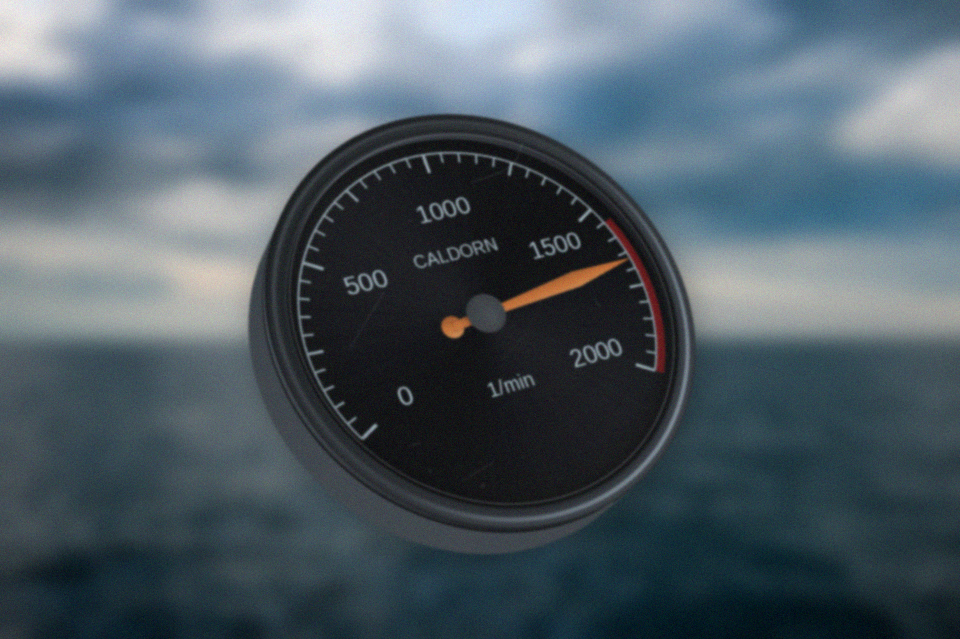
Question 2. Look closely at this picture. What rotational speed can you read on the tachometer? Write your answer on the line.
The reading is 1675 rpm
